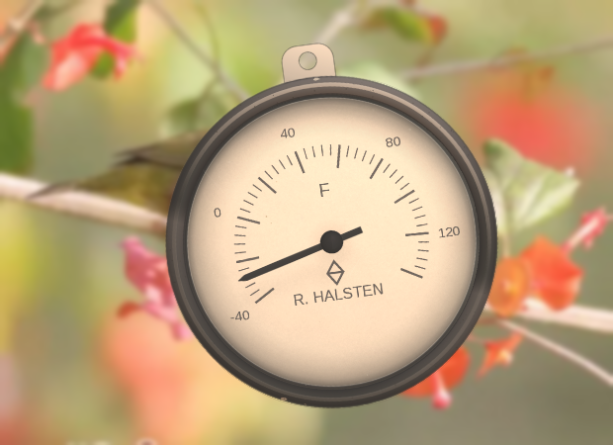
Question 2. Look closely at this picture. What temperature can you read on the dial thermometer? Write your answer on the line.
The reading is -28 °F
